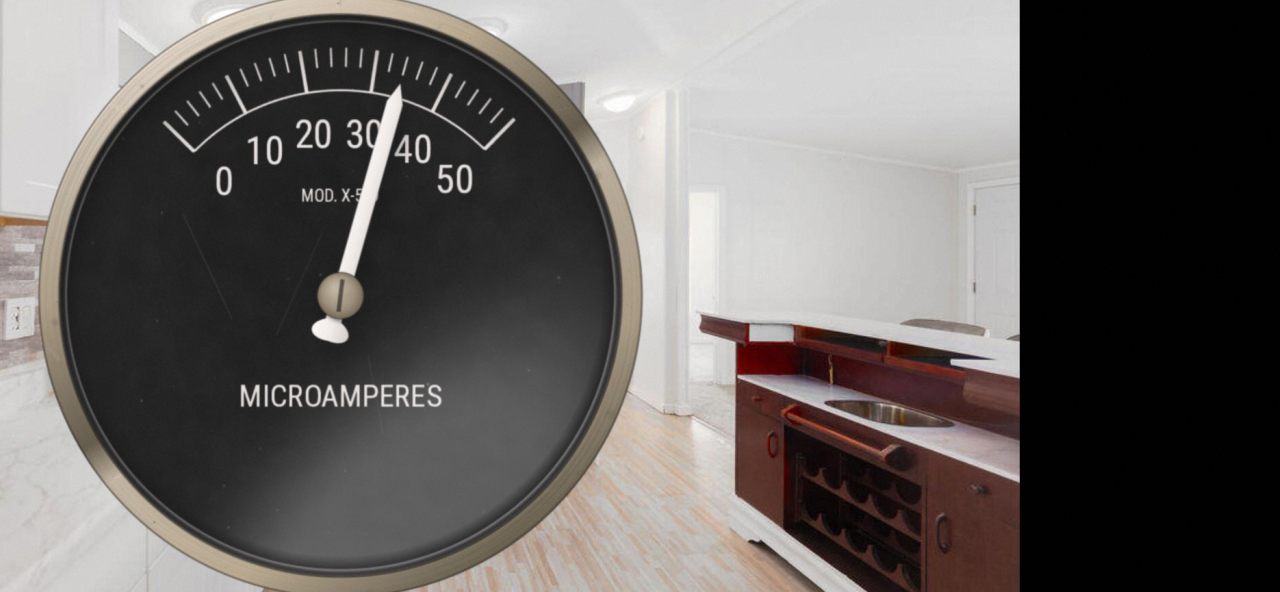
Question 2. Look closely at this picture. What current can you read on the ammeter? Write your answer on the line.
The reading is 34 µA
